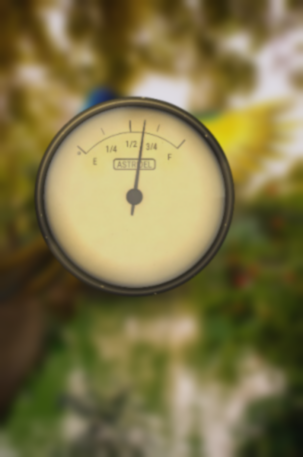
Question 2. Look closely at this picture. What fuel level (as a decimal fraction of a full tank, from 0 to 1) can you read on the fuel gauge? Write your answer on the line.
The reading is 0.625
